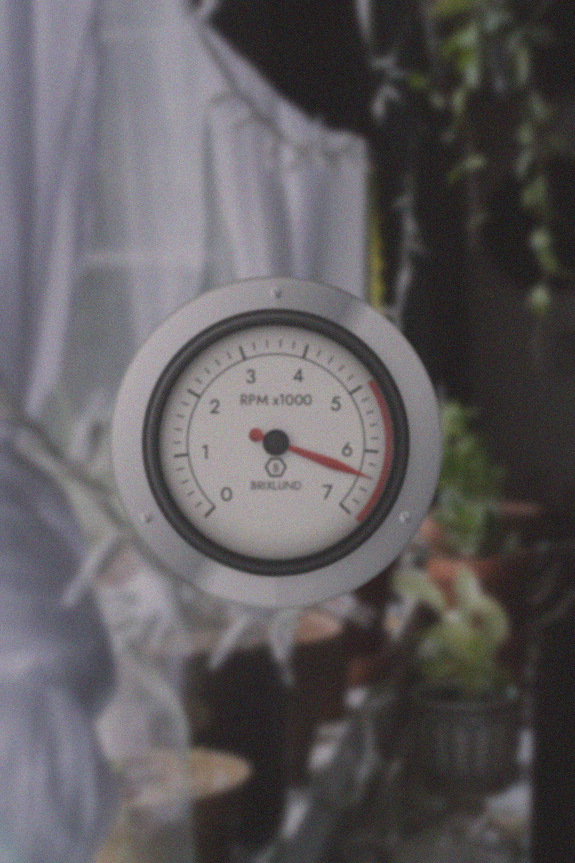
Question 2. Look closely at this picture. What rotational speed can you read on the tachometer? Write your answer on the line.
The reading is 6400 rpm
